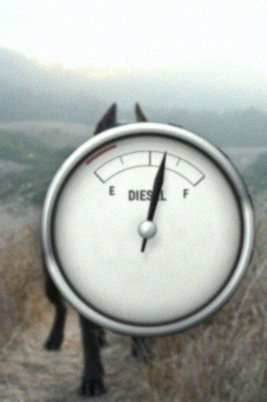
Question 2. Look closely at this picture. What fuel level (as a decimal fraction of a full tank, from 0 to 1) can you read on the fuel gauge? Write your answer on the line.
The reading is 0.625
